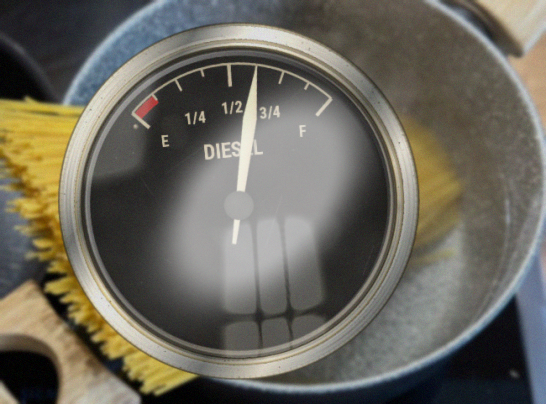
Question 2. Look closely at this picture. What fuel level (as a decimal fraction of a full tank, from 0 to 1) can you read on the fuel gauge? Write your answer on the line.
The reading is 0.625
